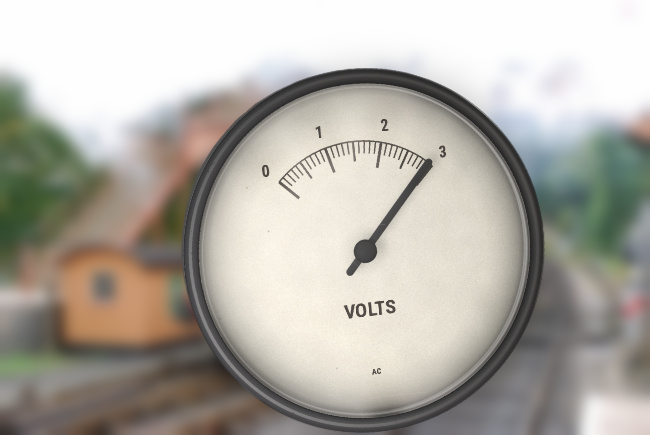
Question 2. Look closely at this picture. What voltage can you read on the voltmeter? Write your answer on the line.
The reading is 2.9 V
